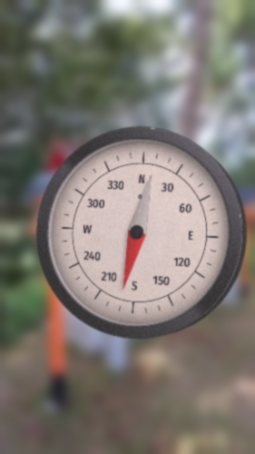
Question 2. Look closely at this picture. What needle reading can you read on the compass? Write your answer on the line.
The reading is 190 °
